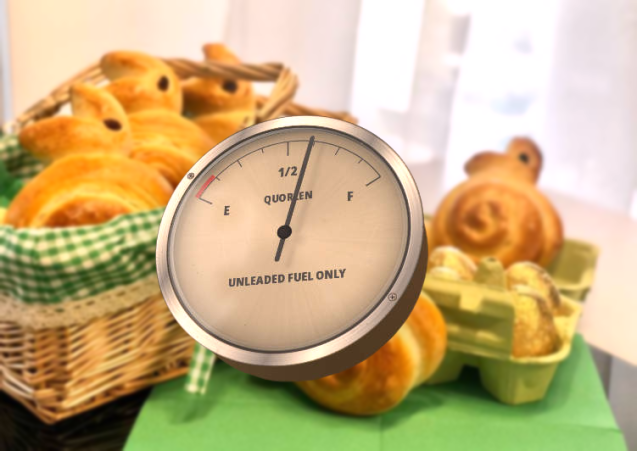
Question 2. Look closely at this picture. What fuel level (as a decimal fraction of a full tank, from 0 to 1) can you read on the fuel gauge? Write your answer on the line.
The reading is 0.625
